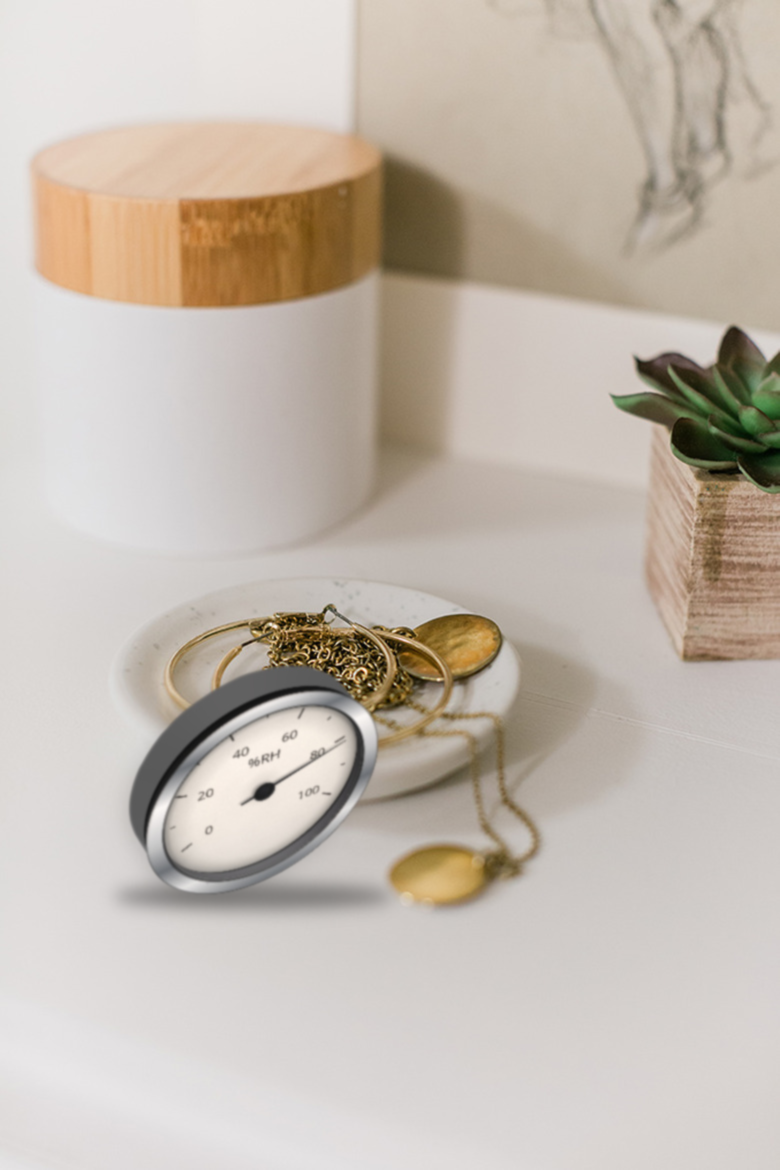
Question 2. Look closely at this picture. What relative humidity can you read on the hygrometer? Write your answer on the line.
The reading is 80 %
